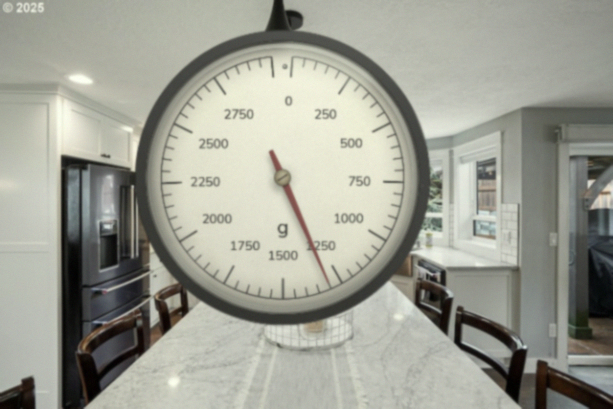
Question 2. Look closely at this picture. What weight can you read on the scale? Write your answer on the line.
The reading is 1300 g
